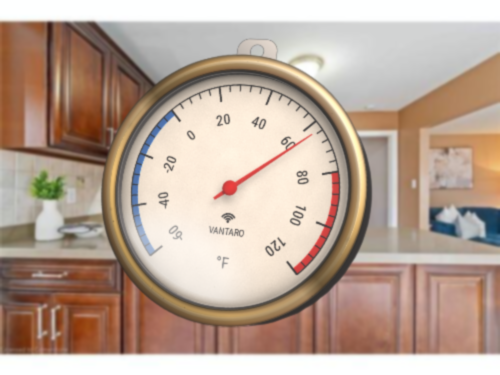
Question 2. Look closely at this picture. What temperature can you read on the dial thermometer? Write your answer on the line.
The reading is 64 °F
